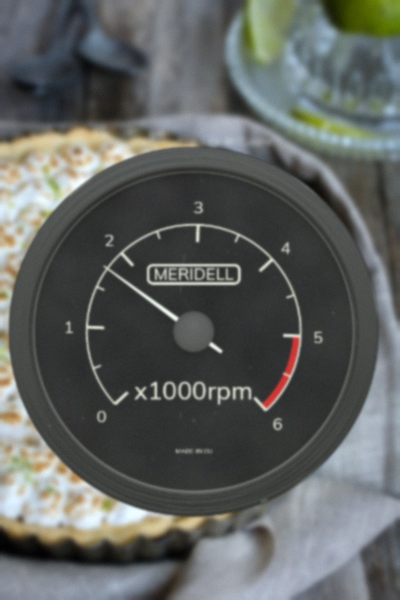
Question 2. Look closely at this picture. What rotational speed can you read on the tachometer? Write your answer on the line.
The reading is 1750 rpm
